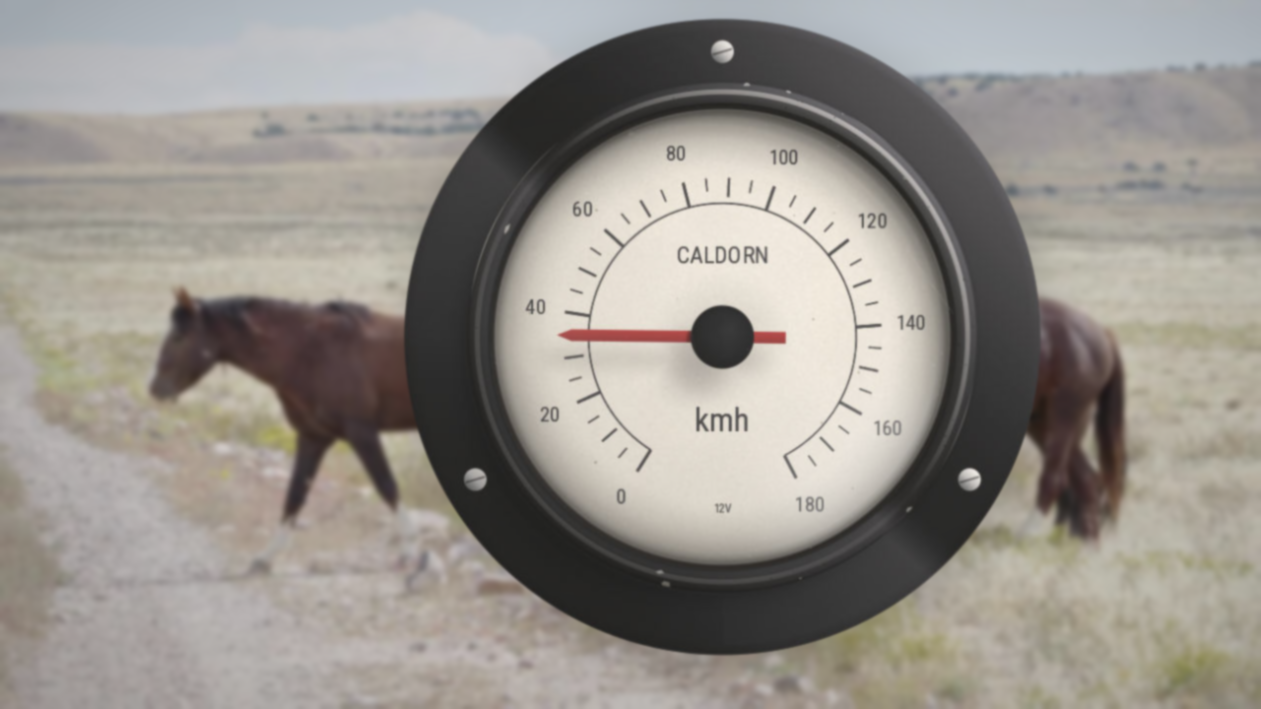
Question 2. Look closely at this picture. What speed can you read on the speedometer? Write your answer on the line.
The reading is 35 km/h
